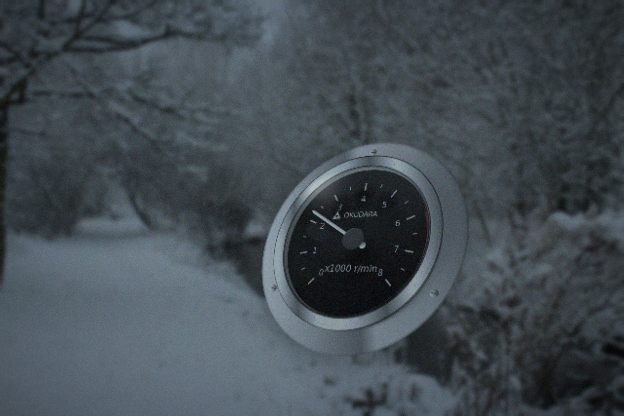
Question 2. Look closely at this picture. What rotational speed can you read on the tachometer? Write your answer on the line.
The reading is 2250 rpm
